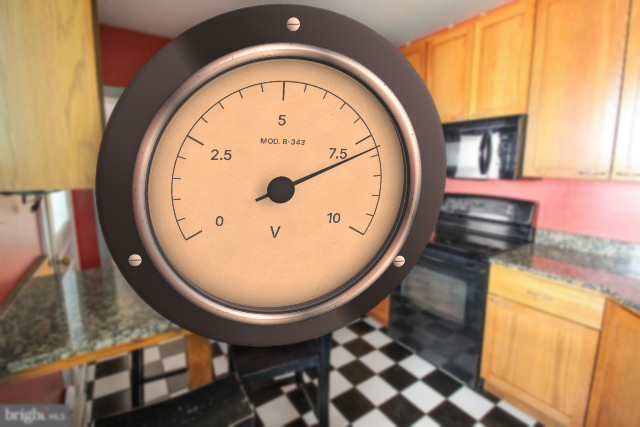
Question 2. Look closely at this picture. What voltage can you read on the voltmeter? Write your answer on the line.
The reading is 7.75 V
